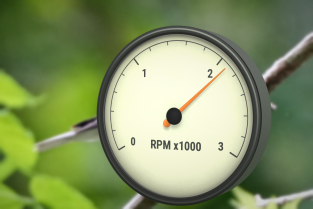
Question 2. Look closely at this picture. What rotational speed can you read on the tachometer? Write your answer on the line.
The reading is 2100 rpm
